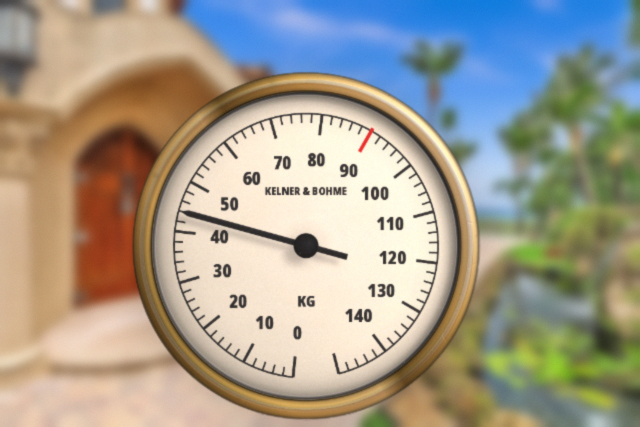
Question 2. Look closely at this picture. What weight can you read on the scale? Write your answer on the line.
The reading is 44 kg
